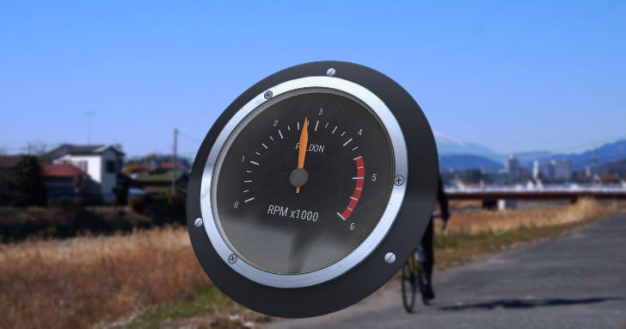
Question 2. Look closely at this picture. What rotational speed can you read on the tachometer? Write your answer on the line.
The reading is 2750 rpm
